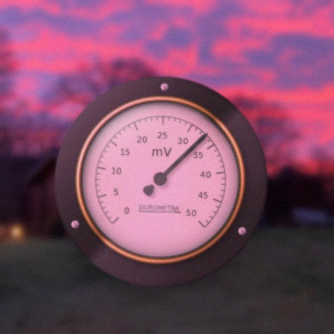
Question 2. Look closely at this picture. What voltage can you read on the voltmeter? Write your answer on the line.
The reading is 33 mV
